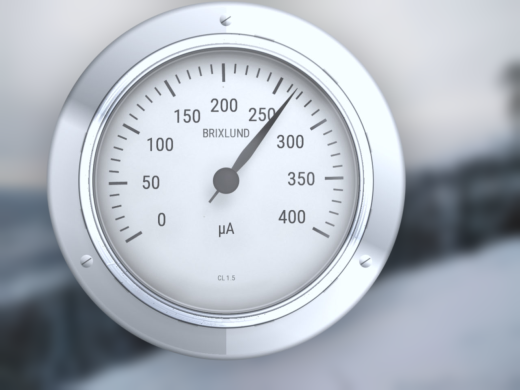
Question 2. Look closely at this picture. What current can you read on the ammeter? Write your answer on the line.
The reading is 265 µA
